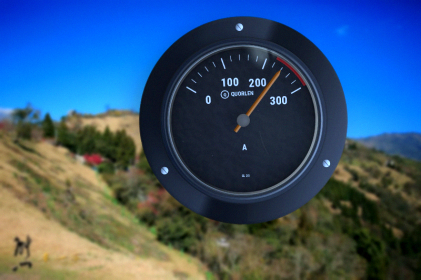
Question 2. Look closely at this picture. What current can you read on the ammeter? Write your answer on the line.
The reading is 240 A
